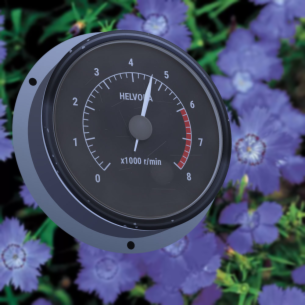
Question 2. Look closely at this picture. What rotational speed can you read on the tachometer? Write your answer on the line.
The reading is 4600 rpm
